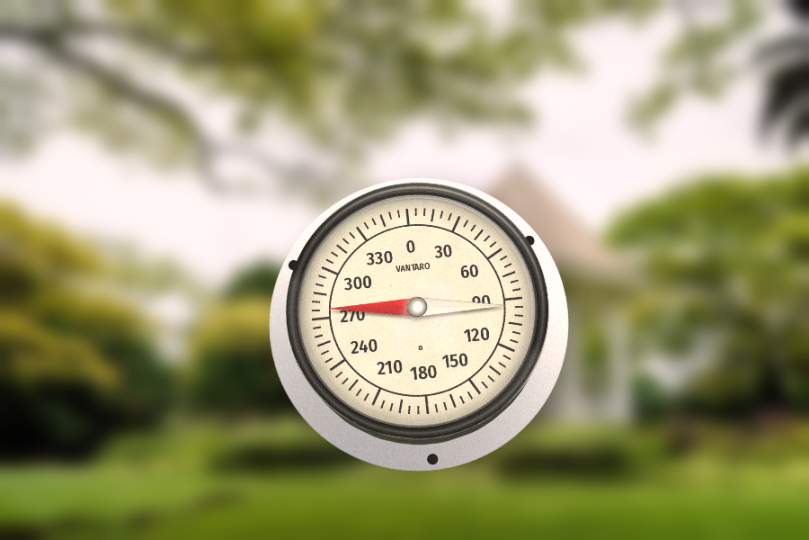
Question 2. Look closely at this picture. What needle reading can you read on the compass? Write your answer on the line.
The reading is 275 °
